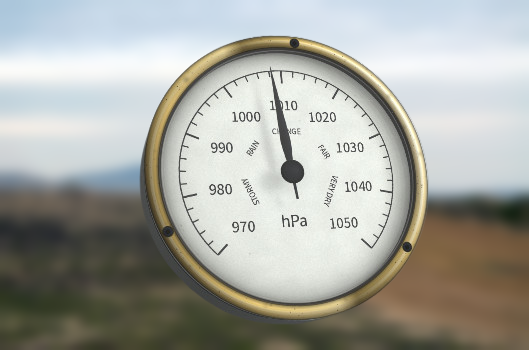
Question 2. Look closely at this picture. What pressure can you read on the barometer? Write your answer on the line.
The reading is 1008 hPa
